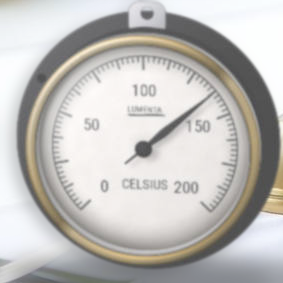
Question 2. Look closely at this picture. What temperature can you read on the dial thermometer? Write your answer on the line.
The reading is 137.5 °C
